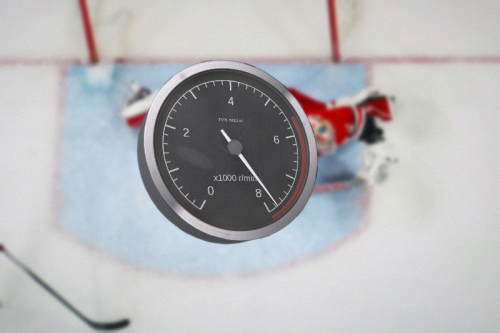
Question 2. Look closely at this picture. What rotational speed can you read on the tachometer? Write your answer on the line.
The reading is 7800 rpm
